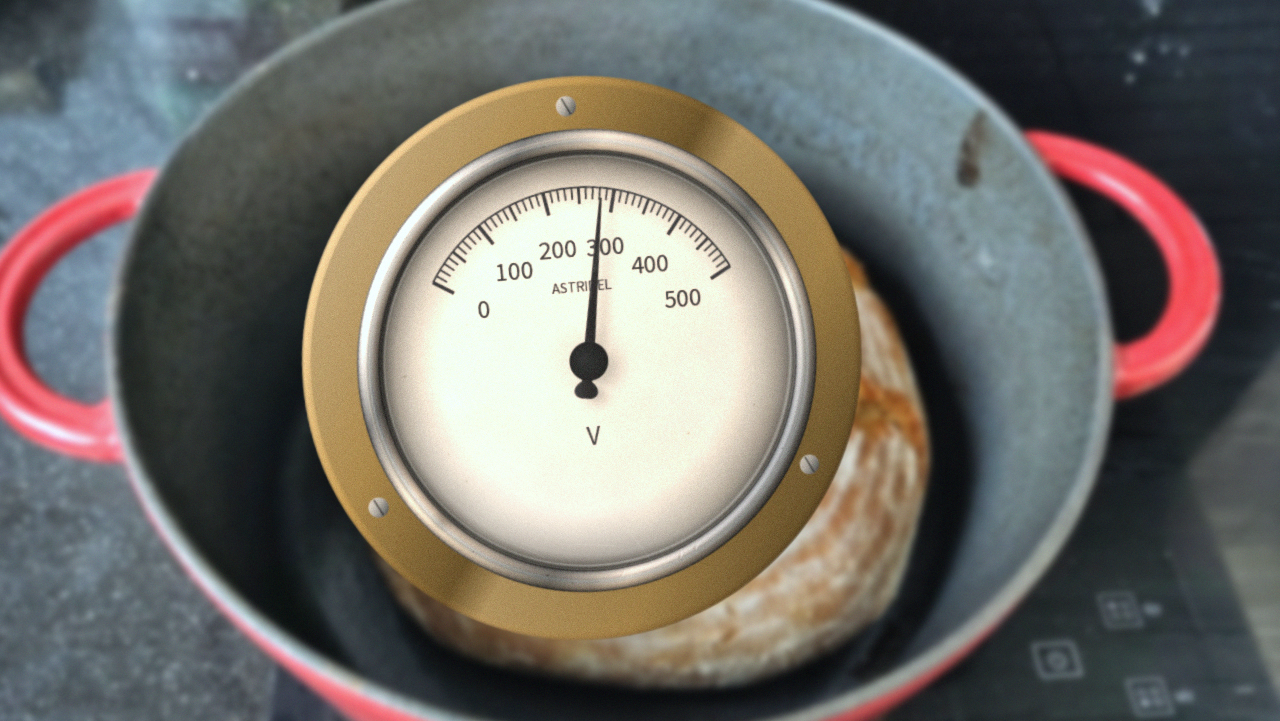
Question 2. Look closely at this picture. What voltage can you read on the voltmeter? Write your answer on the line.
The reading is 280 V
